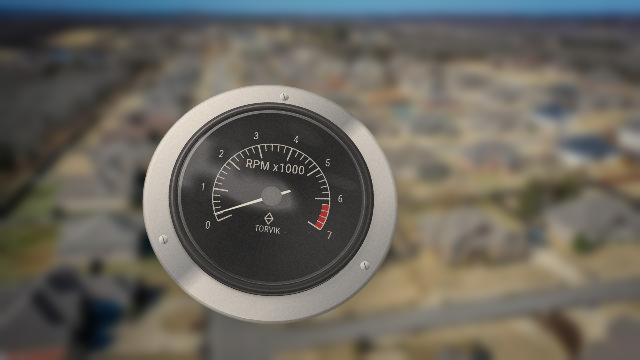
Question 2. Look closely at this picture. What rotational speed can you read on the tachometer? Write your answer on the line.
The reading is 200 rpm
